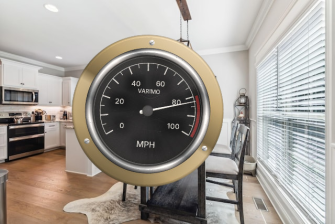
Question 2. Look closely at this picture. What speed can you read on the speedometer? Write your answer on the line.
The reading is 82.5 mph
